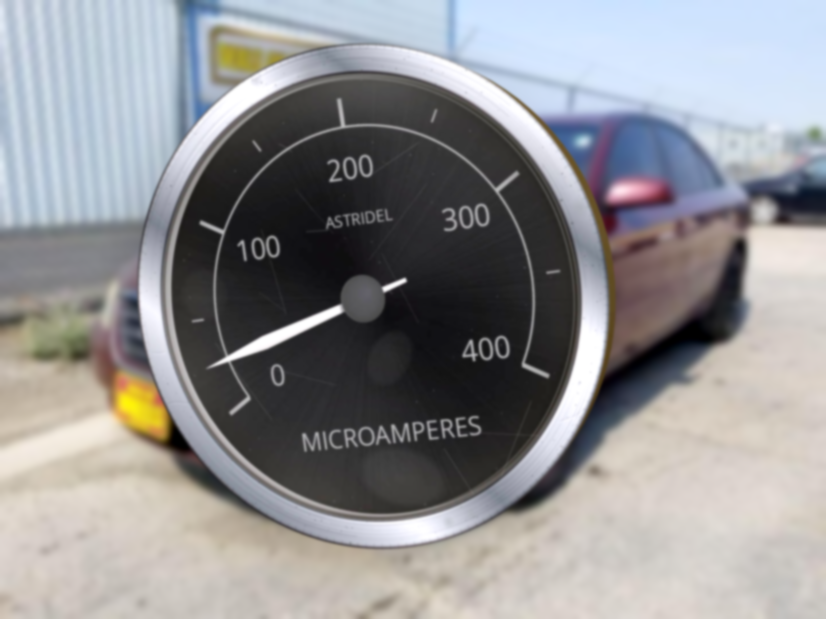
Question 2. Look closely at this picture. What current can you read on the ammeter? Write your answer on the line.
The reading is 25 µA
